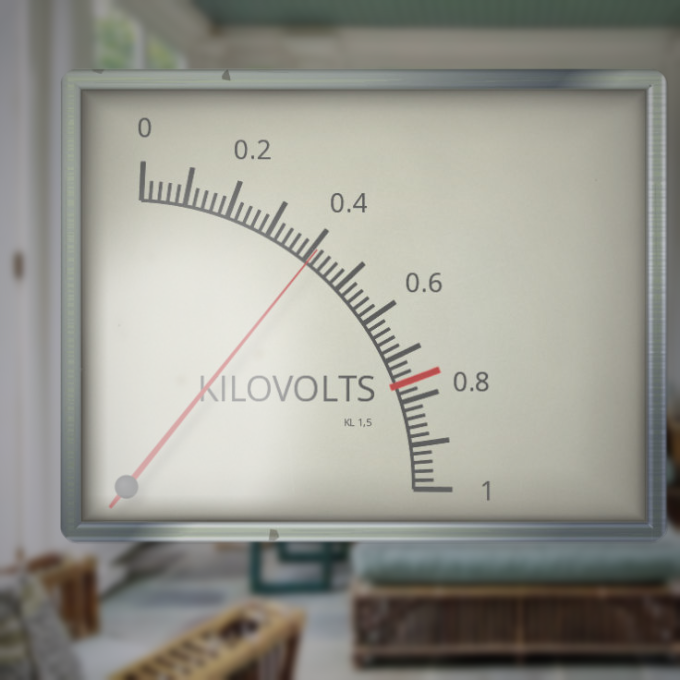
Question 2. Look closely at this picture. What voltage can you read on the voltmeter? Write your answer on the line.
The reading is 0.41 kV
